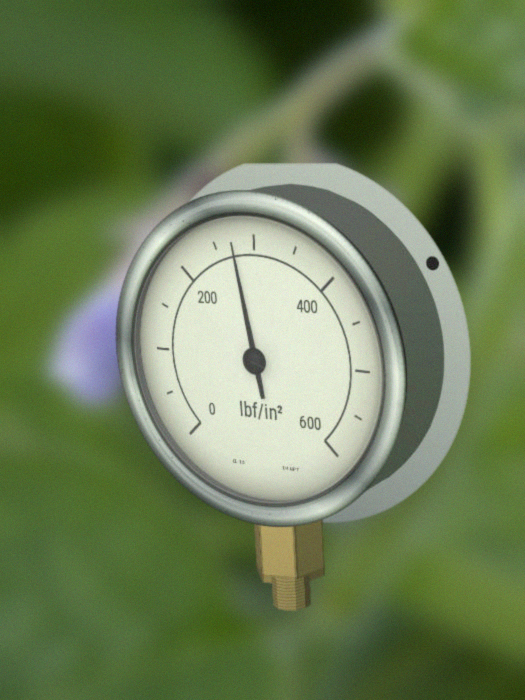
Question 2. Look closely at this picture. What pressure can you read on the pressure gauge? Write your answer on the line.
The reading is 275 psi
